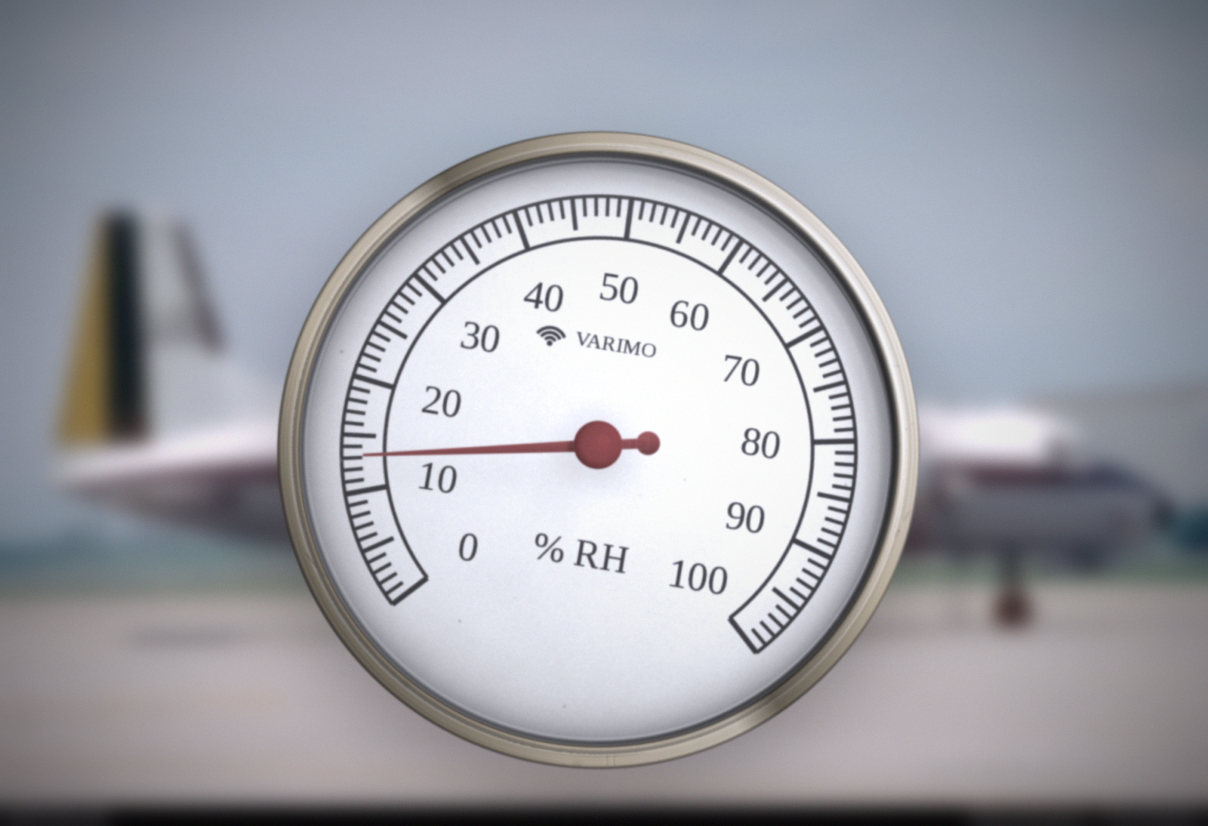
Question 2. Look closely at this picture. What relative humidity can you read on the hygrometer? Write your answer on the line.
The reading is 13 %
